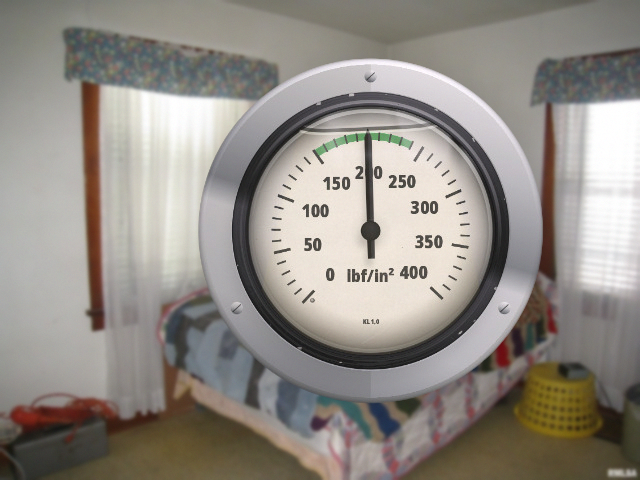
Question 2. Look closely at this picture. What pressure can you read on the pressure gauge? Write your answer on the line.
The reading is 200 psi
